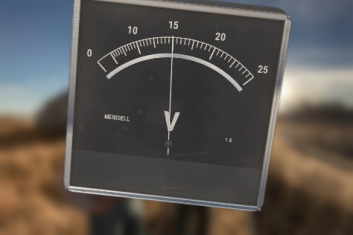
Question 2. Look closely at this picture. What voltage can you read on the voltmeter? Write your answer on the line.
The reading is 15 V
